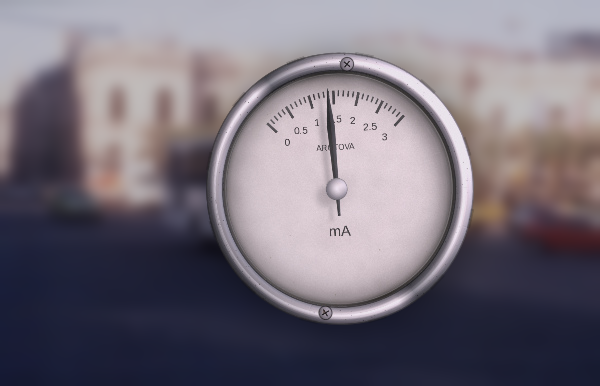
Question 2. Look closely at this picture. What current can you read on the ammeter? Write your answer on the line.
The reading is 1.4 mA
